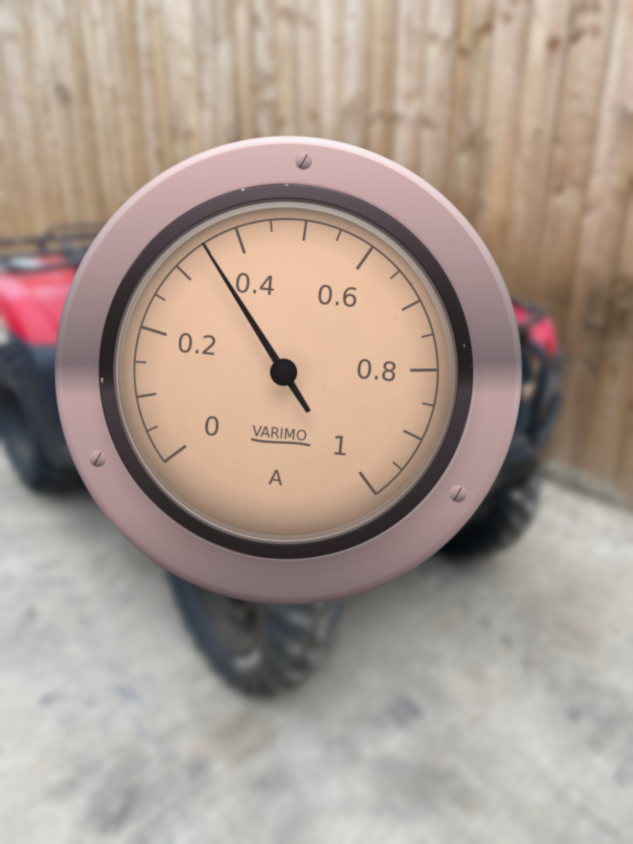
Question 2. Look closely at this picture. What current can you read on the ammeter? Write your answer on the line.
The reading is 0.35 A
